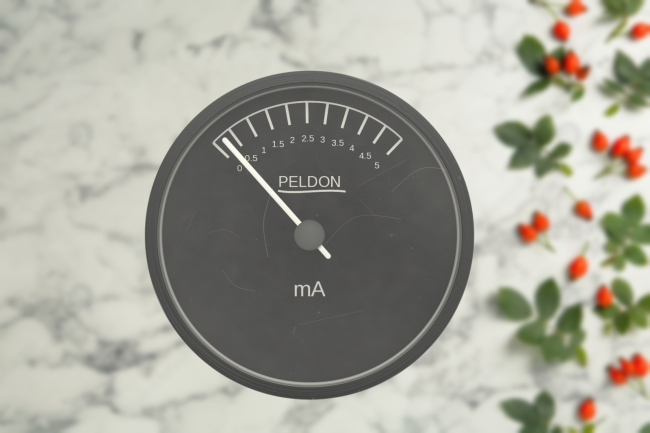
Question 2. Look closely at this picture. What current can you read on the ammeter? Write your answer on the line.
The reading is 0.25 mA
